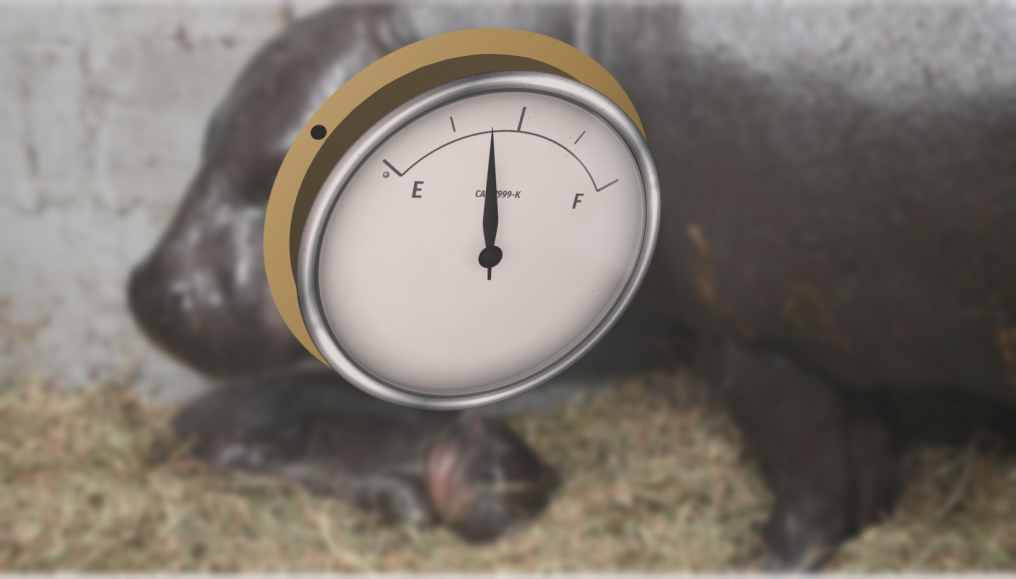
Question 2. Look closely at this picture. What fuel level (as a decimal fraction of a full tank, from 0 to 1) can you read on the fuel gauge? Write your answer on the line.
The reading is 0.375
